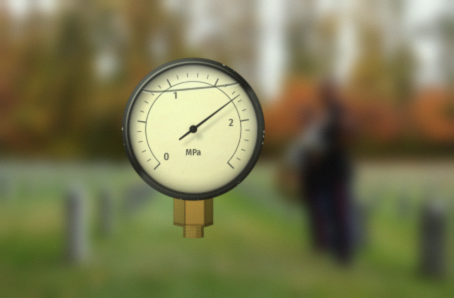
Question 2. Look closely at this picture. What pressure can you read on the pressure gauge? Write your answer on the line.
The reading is 1.75 MPa
